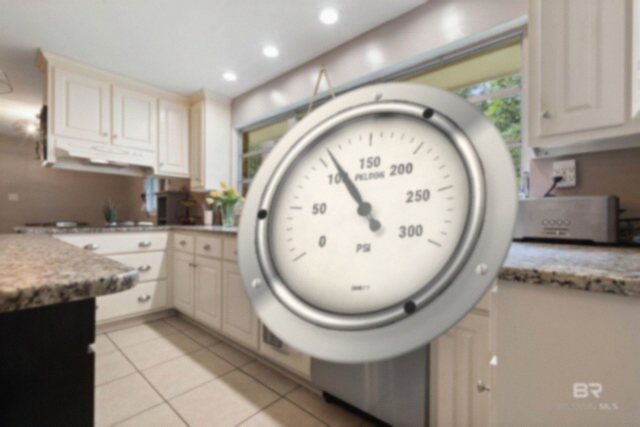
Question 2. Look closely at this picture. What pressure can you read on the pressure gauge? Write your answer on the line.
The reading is 110 psi
